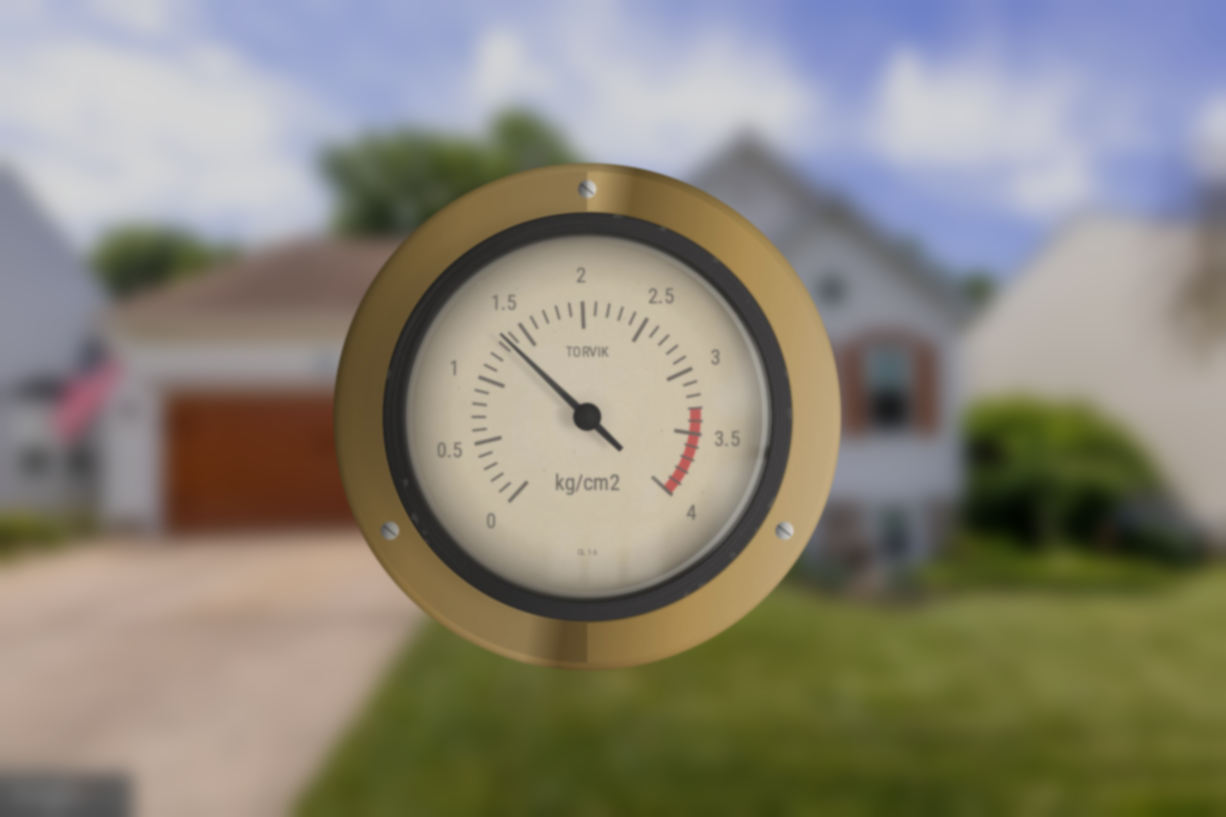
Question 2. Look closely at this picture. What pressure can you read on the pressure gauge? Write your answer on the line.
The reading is 1.35 kg/cm²
